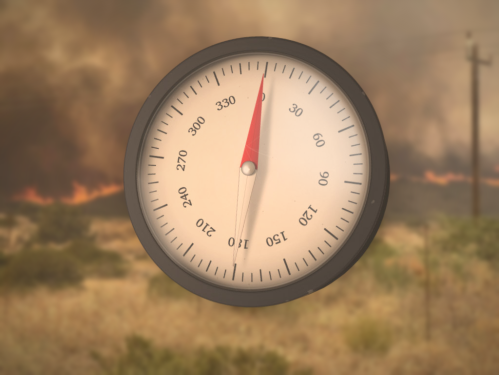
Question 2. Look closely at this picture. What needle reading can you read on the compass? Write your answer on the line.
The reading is 0 °
